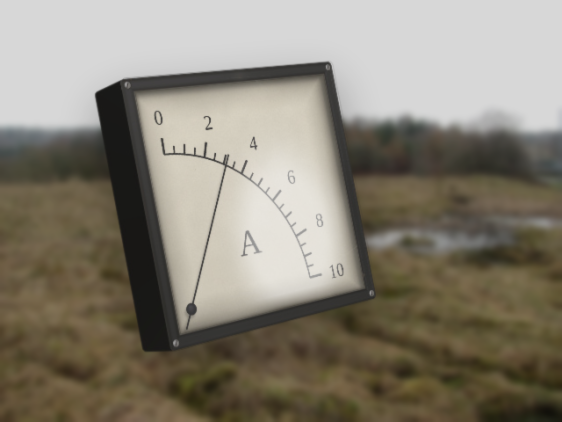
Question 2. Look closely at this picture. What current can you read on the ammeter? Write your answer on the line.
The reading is 3 A
